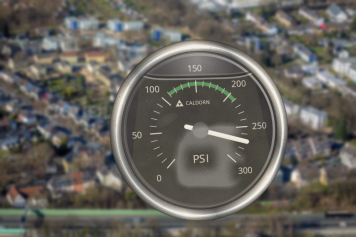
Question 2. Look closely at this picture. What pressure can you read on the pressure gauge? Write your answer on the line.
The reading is 270 psi
